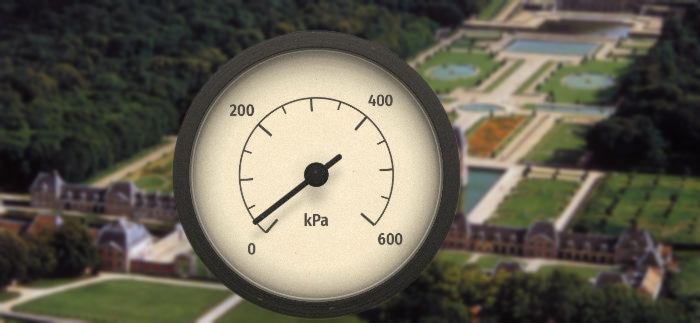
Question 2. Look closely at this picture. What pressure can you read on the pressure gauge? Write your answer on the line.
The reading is 25 kPa
